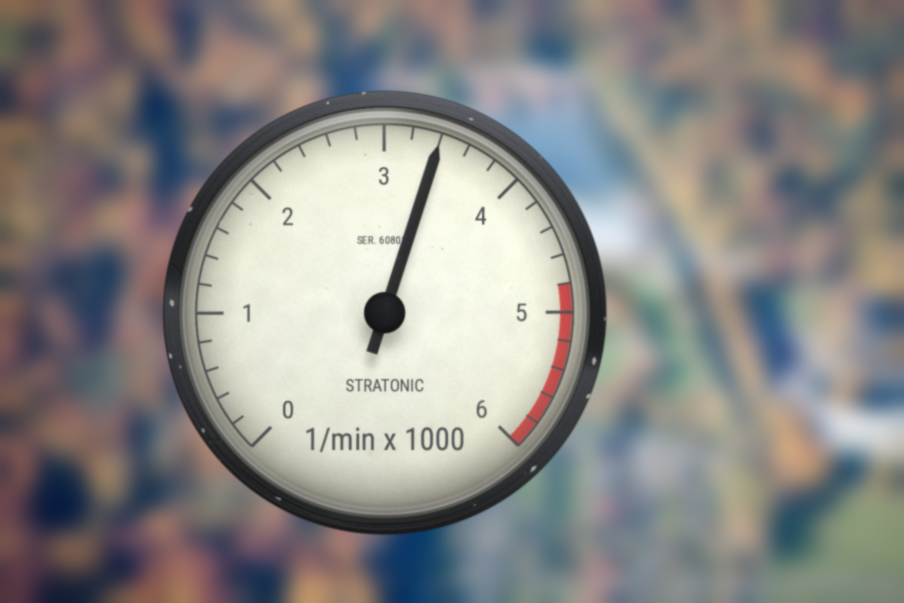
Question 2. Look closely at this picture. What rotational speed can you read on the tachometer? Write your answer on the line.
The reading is 3400 rpm
